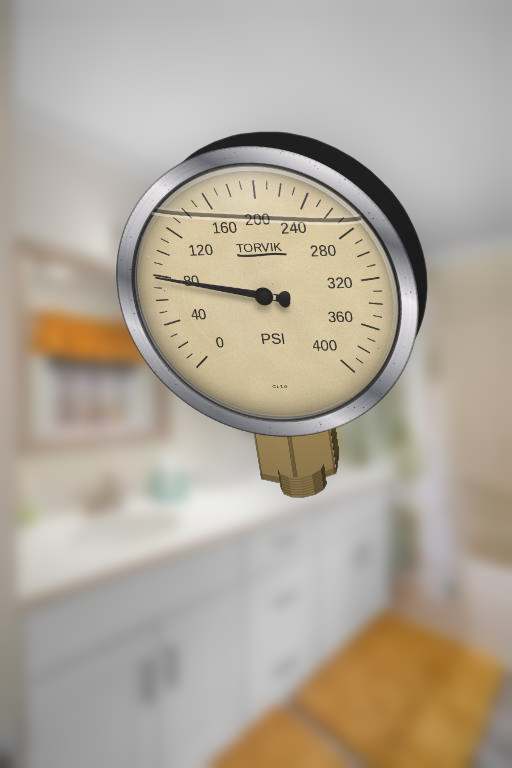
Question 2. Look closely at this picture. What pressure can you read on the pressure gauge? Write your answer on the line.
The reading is 80 psi
